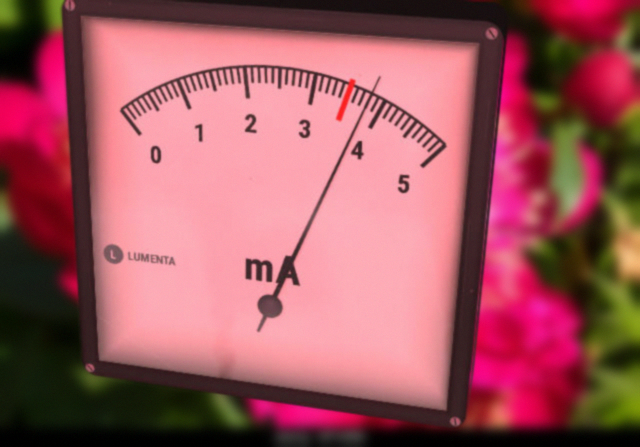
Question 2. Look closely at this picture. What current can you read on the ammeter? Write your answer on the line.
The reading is 3.8 mA
